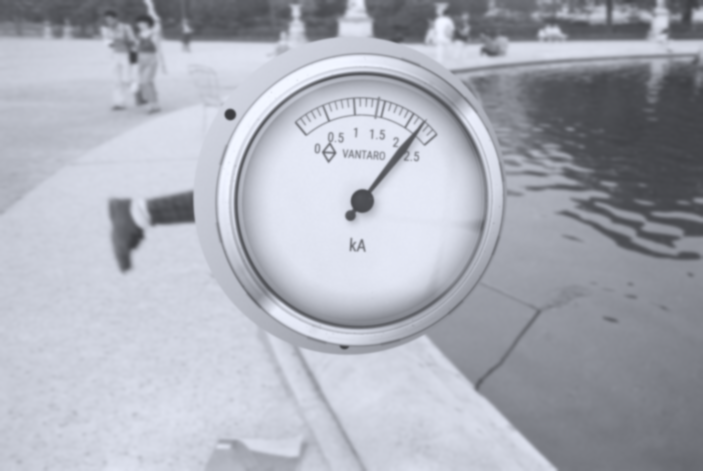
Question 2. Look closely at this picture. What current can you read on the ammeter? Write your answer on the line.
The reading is 2.2 kA
